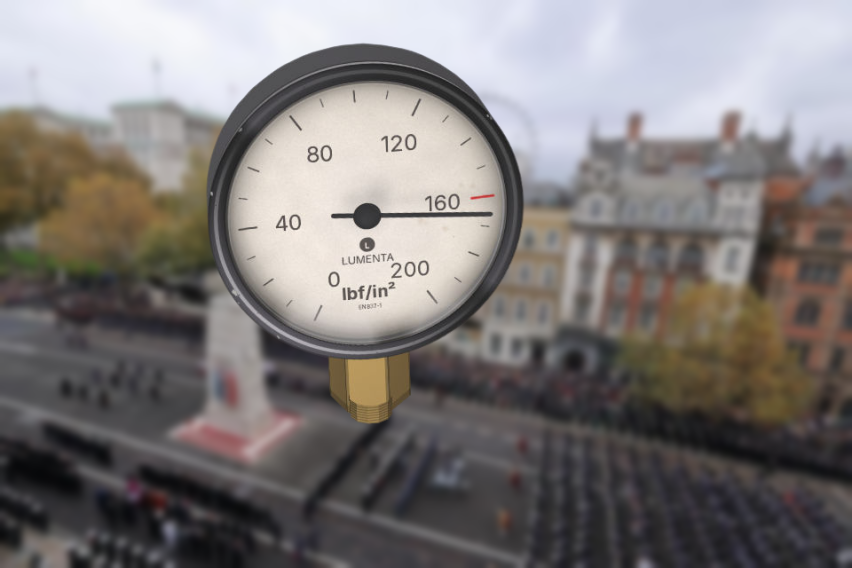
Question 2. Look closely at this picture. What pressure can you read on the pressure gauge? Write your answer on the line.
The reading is 165 psi
